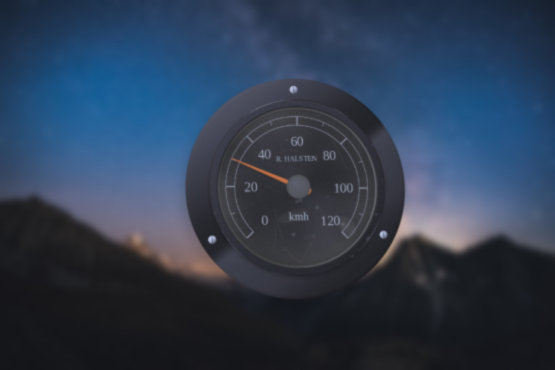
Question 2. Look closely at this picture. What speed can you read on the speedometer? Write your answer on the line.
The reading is 30 km/h
